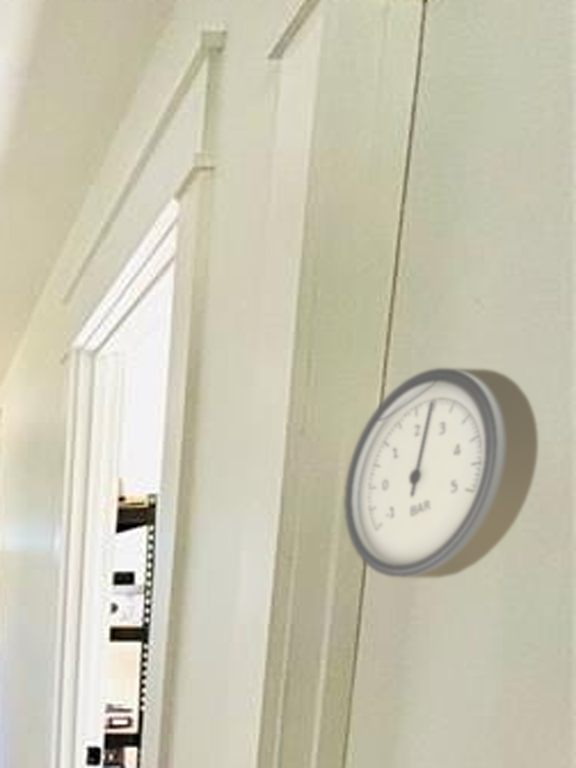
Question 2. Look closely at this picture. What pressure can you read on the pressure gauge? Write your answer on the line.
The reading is 2.5 bar
